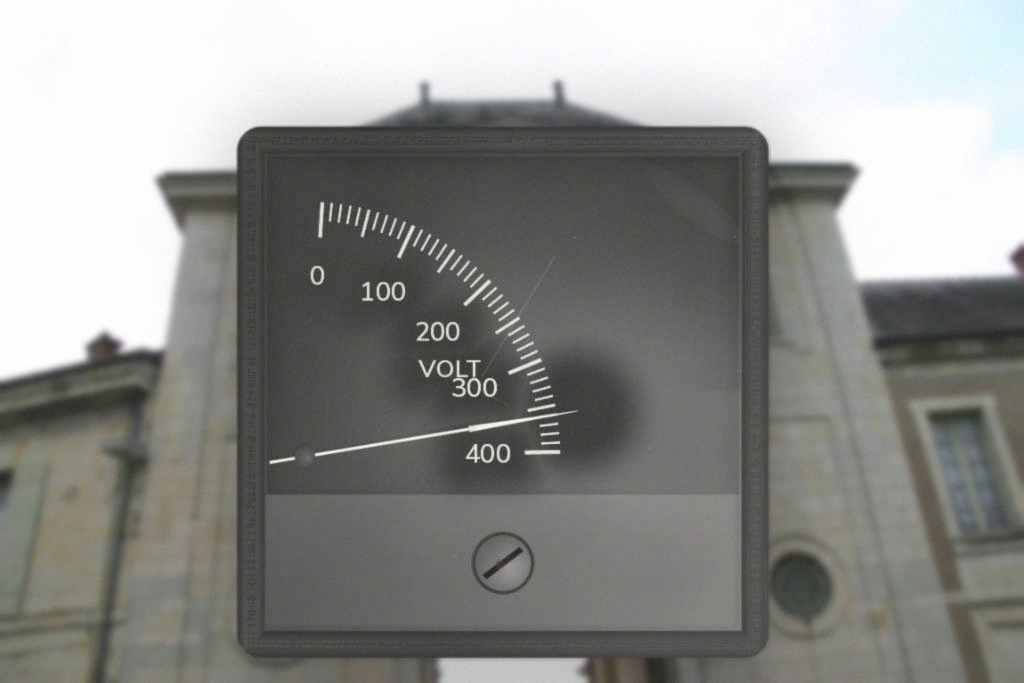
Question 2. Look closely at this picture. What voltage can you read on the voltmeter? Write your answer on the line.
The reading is 360 V
